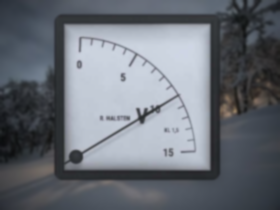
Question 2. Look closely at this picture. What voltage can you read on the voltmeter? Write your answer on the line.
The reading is 10 V
